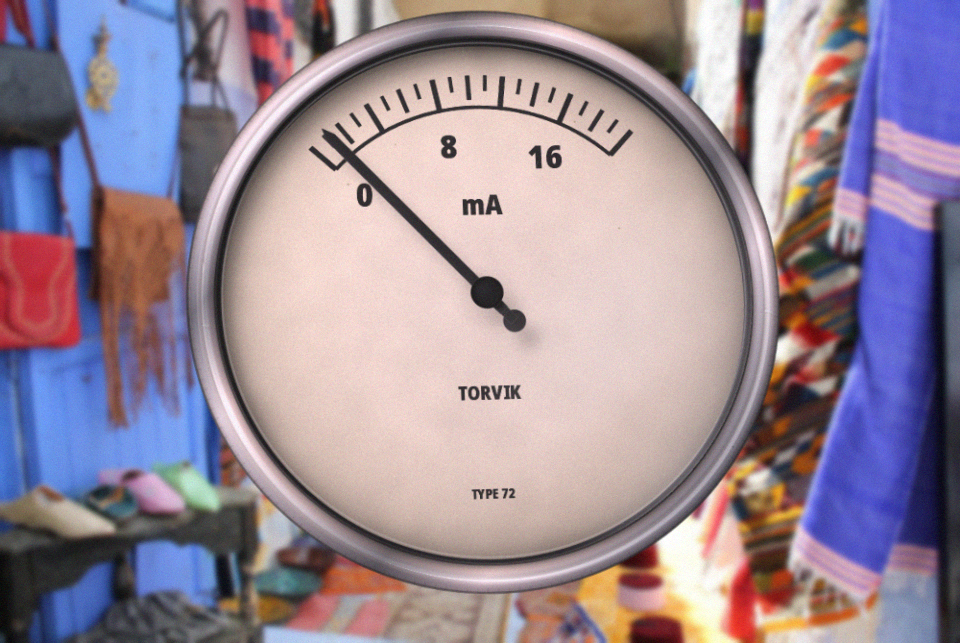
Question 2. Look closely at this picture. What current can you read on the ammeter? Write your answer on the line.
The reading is 1 mA
